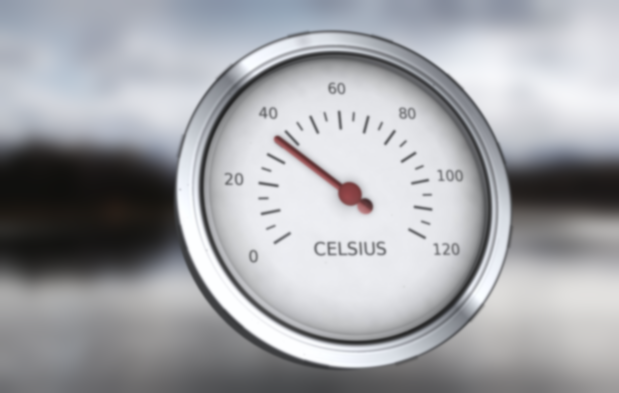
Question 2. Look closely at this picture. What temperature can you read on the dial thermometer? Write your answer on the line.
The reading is 35 °C
